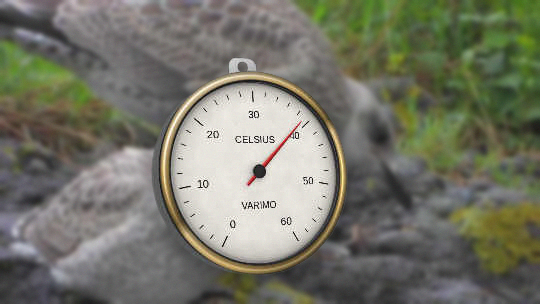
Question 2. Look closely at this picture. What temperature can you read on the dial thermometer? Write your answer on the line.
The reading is 39 °C
